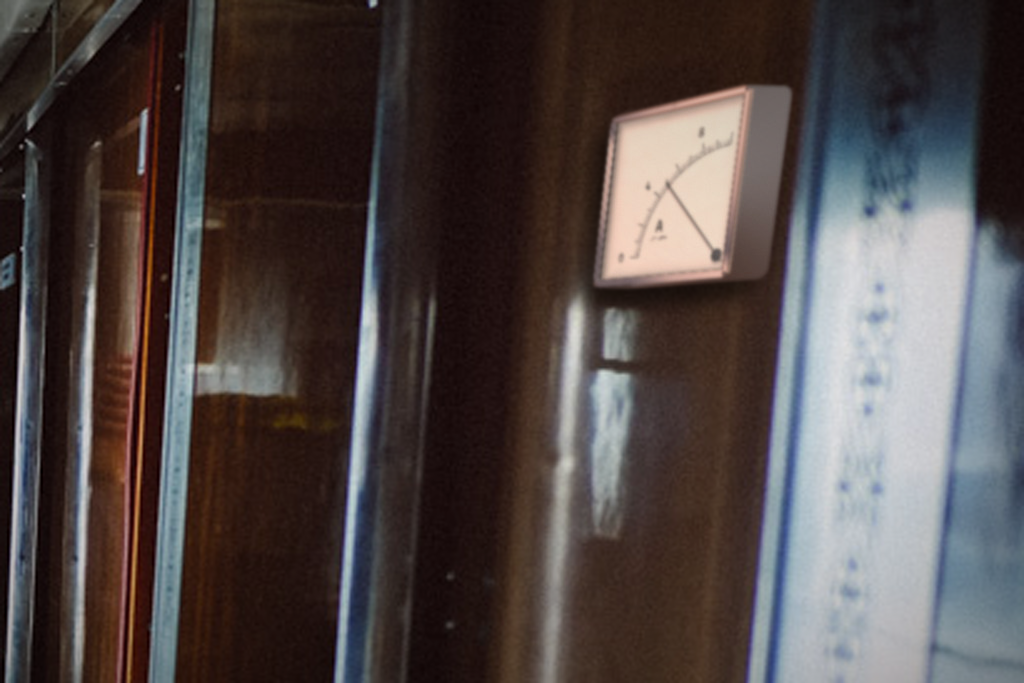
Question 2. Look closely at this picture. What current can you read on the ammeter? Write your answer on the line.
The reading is 5 A
